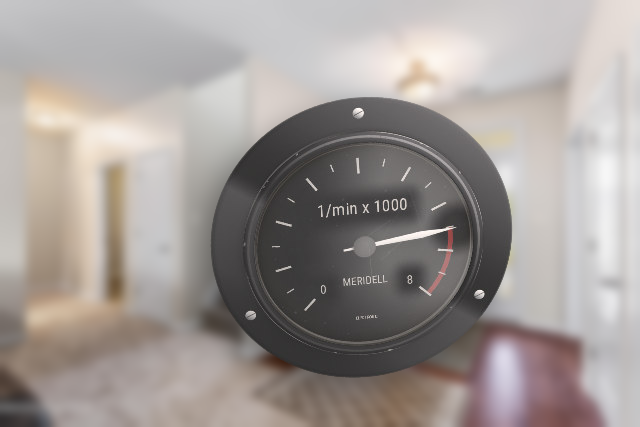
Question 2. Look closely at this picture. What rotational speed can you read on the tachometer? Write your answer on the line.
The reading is 6500 rpm
